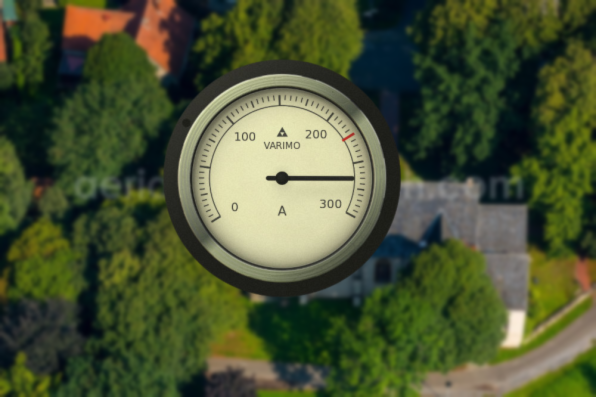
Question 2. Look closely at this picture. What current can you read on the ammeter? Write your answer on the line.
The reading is 265 A
